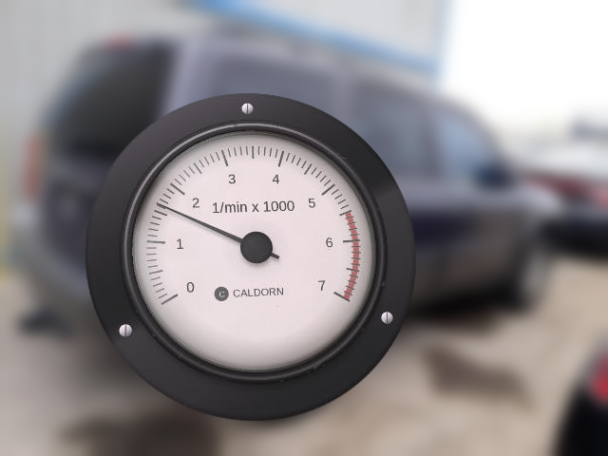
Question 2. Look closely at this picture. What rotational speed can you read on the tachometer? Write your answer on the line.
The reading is 1600 rpm
